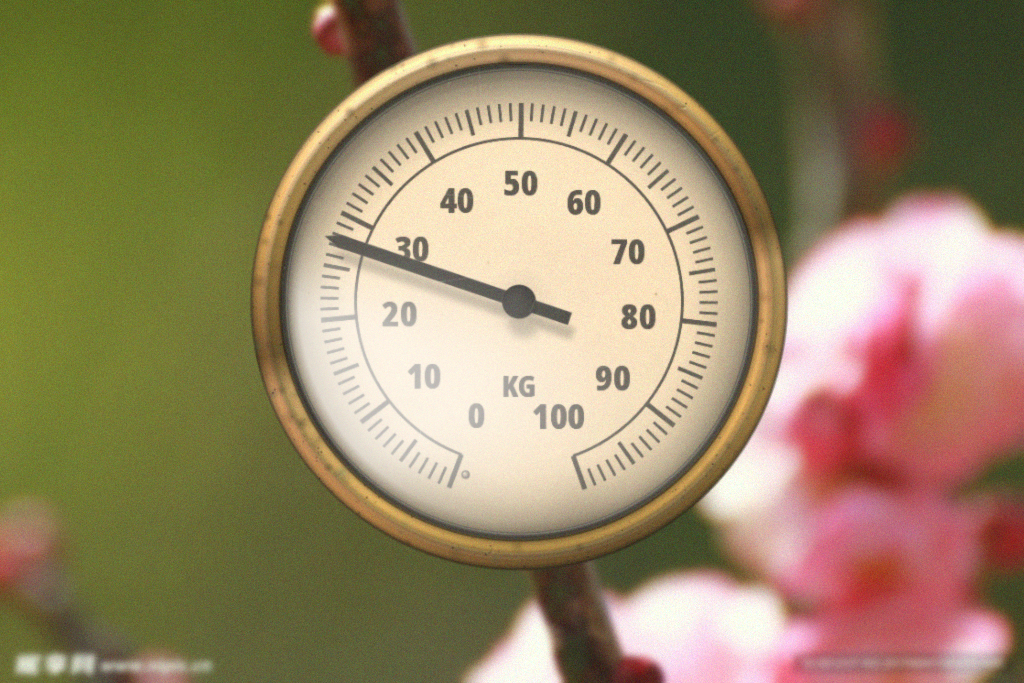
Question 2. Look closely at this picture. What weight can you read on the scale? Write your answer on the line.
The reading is 27.5 kg
